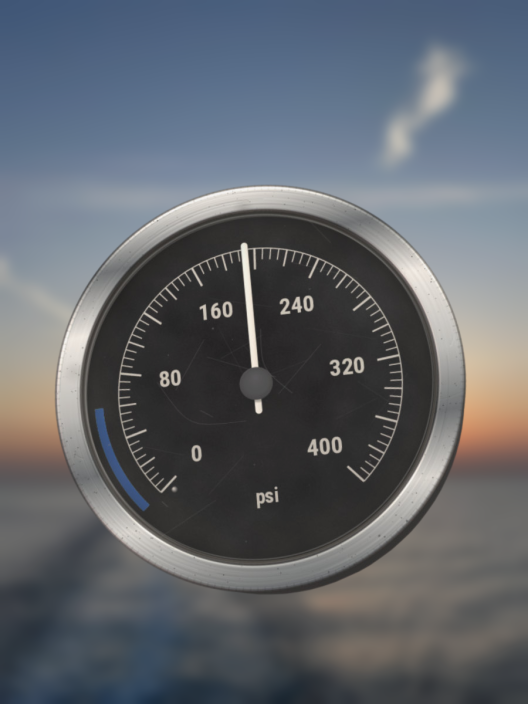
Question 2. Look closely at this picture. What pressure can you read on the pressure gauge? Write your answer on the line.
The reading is 195 psi
